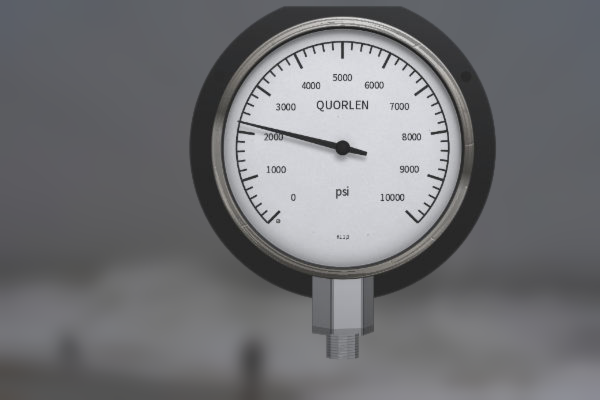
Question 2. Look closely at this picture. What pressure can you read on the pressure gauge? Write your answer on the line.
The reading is 2200 psi
